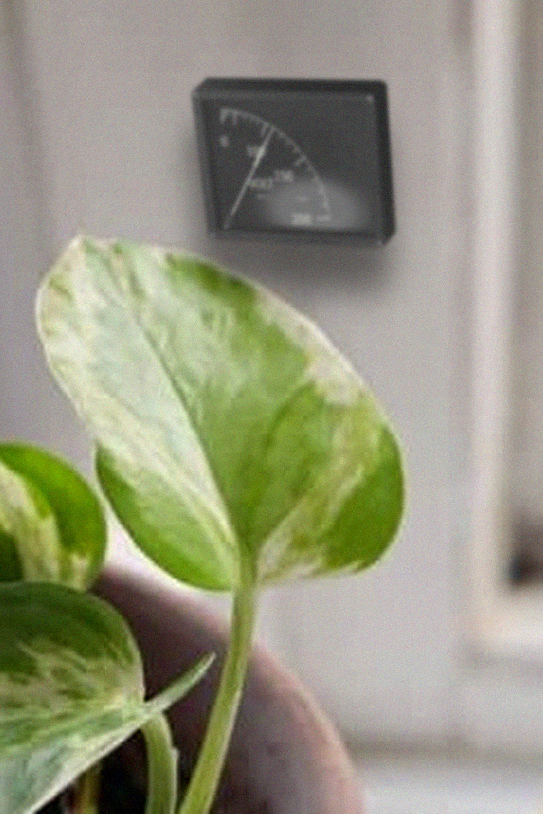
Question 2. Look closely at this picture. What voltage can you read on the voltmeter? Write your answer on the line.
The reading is 110 V
